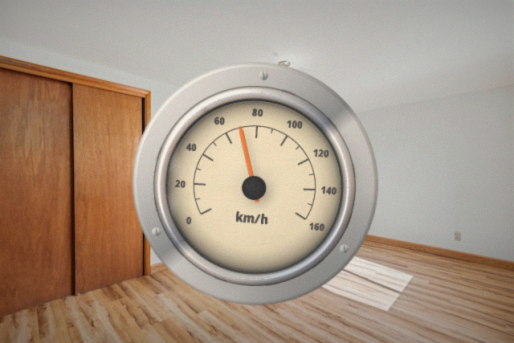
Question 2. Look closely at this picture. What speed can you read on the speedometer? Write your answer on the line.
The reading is 70 km/h
